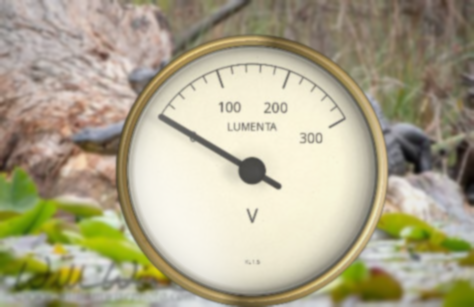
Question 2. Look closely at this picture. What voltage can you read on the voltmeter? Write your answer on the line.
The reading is 0 V
